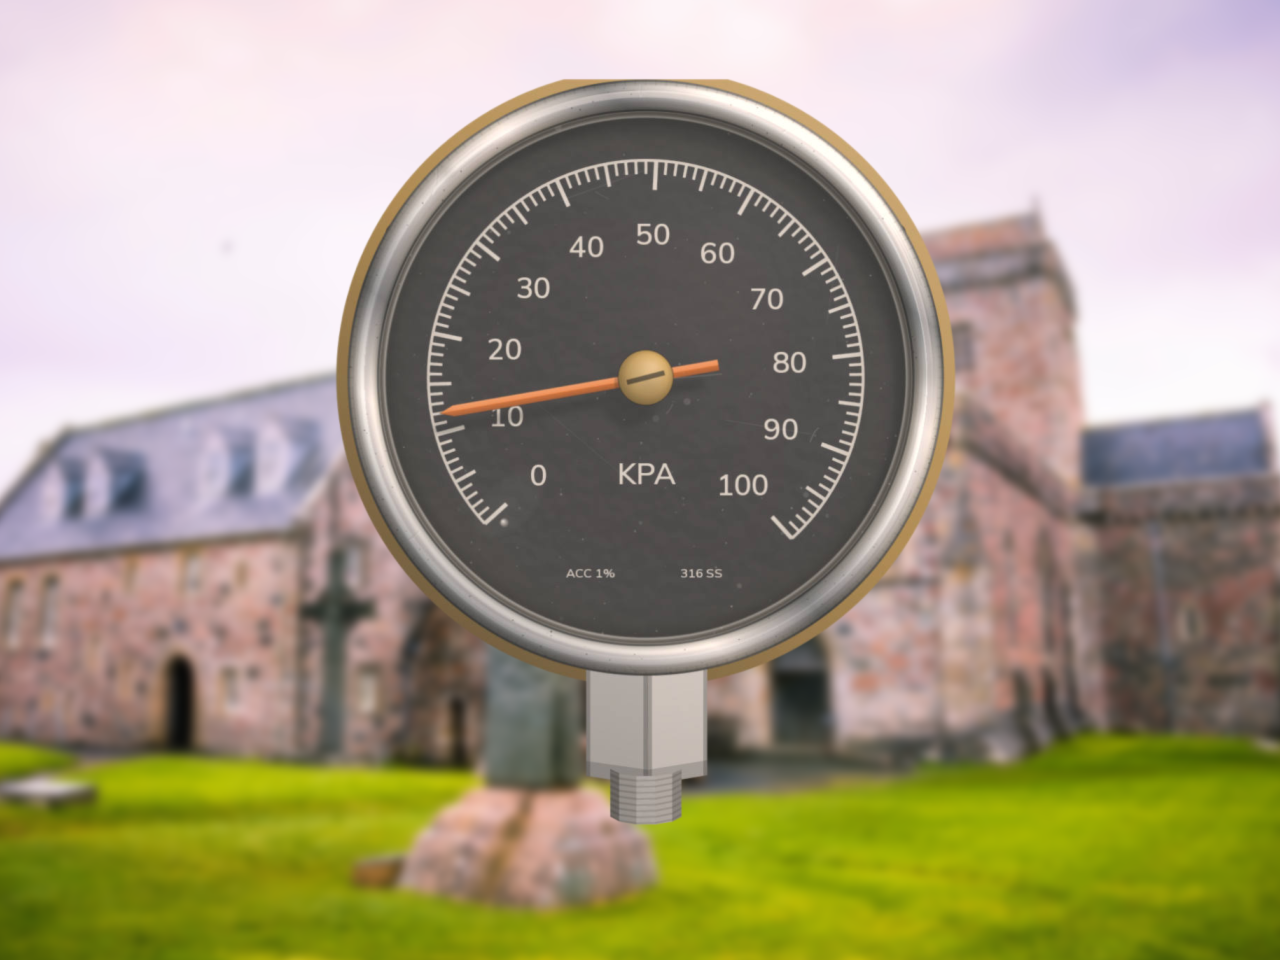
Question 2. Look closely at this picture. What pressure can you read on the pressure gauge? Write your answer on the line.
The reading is 12 kPa
